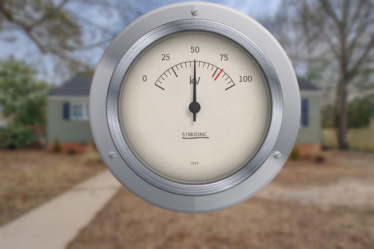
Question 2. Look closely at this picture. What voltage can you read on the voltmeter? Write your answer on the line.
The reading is 50 kV
